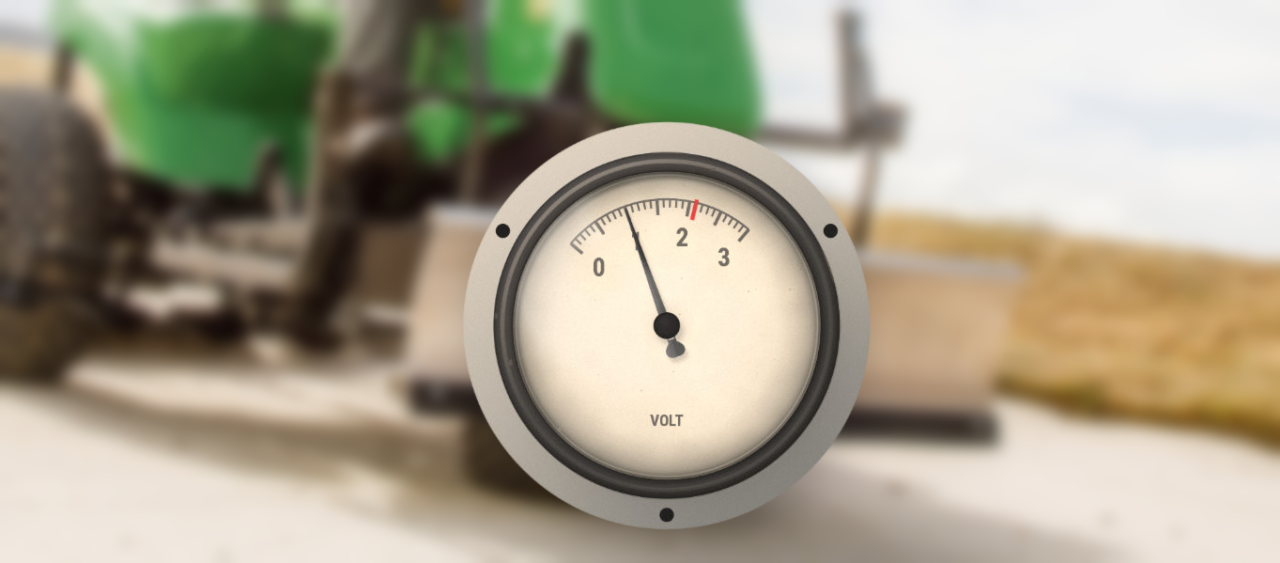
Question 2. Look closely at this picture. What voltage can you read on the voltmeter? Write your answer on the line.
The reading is 1 V
